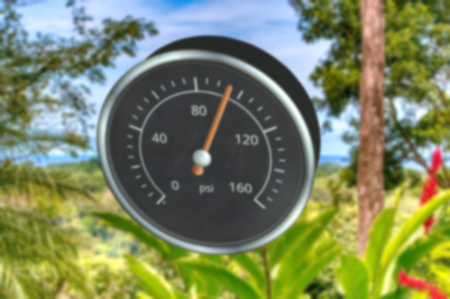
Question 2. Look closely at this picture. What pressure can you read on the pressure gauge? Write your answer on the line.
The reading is 95 psi
